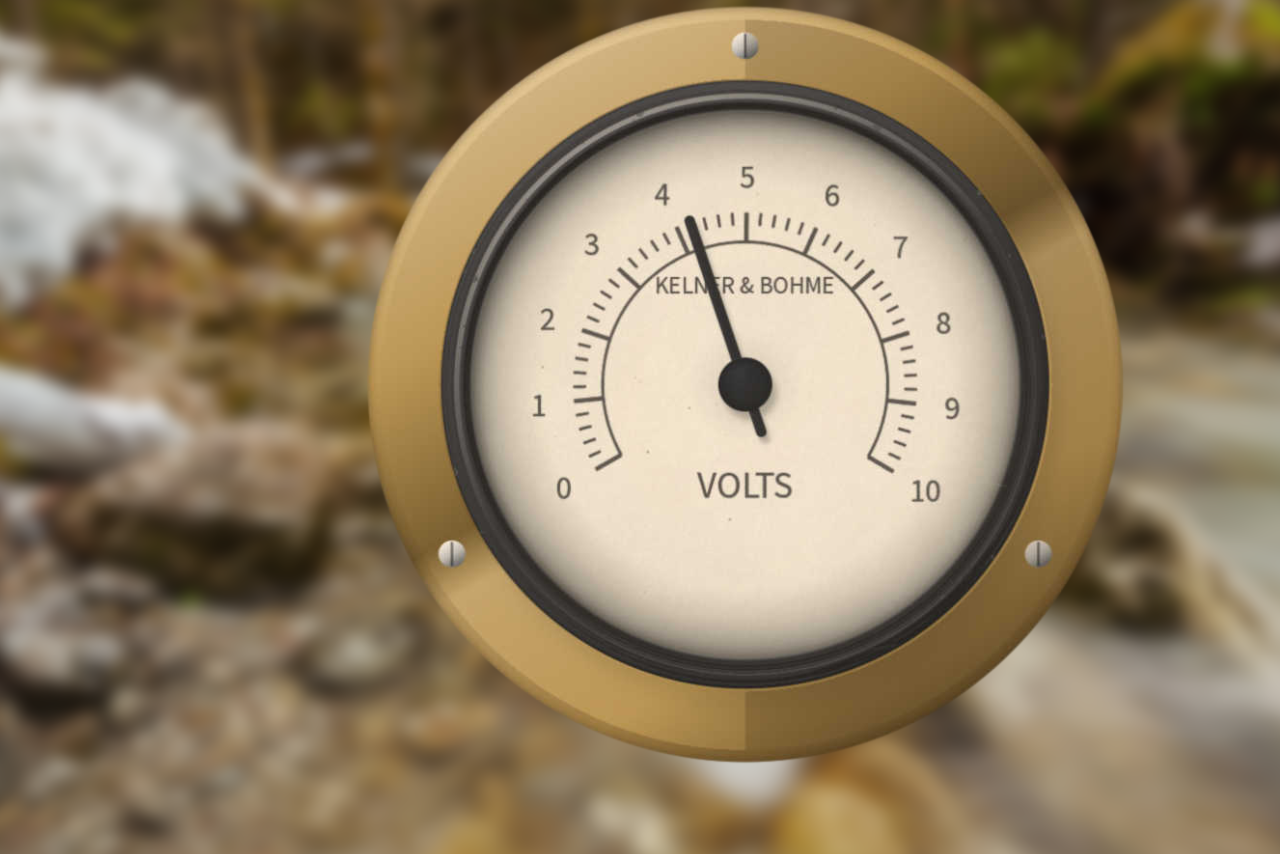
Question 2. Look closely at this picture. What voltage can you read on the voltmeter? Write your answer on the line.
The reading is 4.2 V
